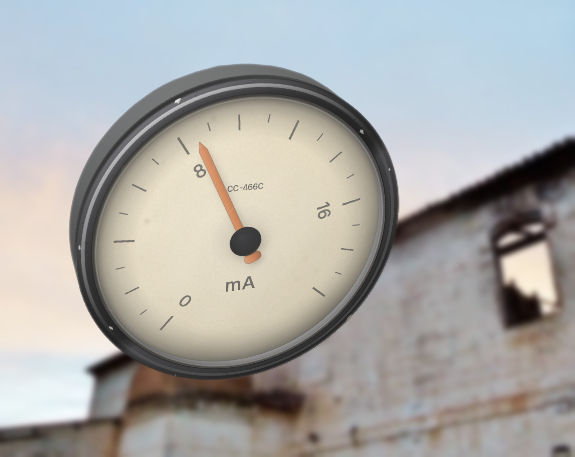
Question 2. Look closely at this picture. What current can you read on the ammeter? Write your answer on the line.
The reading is 8.5 mA
